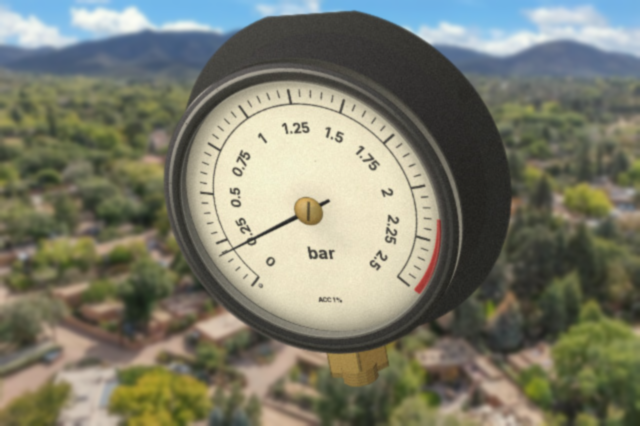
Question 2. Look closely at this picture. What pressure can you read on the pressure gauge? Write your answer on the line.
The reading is 0.2 bar
